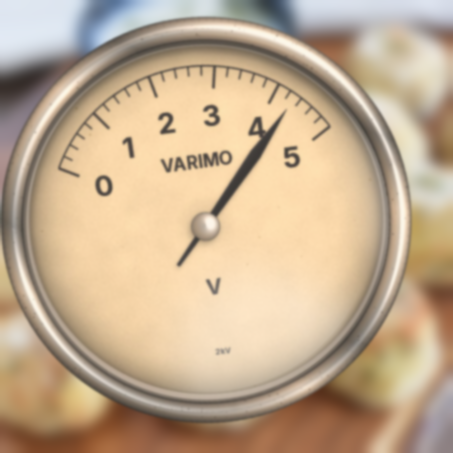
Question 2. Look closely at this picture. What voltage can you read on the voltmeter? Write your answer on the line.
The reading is 4.3 V
